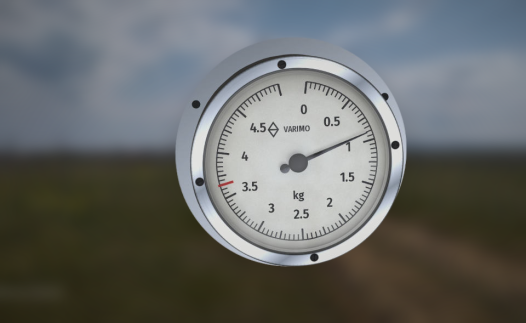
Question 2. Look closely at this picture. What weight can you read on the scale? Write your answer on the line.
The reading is 0.9 kg
